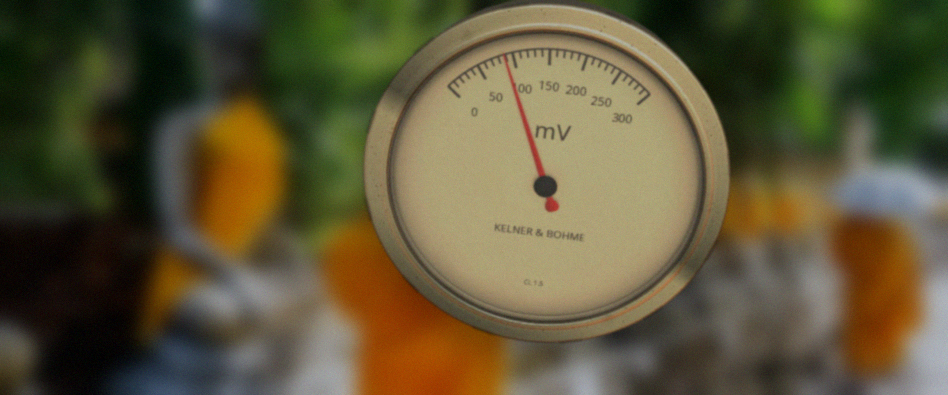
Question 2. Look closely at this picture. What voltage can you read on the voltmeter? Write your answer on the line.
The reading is 90 mV
